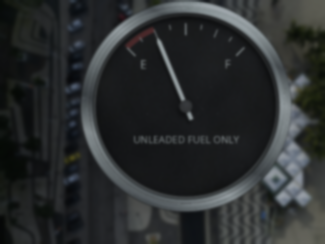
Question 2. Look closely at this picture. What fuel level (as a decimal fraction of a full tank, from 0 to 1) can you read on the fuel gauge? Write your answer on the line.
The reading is 0.25
